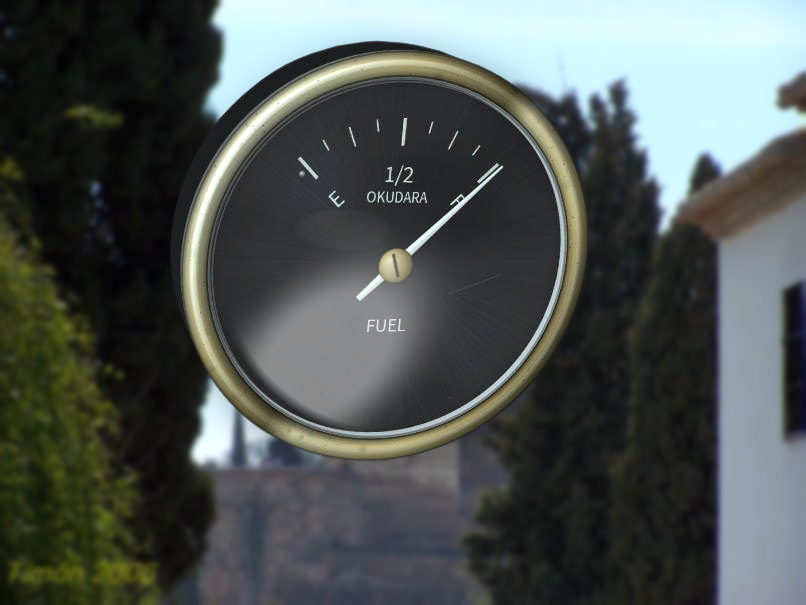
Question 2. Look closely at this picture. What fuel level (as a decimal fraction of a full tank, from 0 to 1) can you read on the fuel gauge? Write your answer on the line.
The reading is 1
